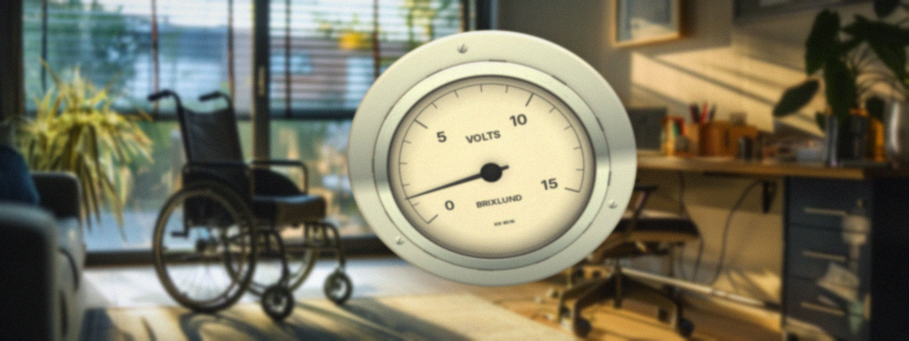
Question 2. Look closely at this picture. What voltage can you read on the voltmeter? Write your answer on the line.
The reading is 1.5 V
